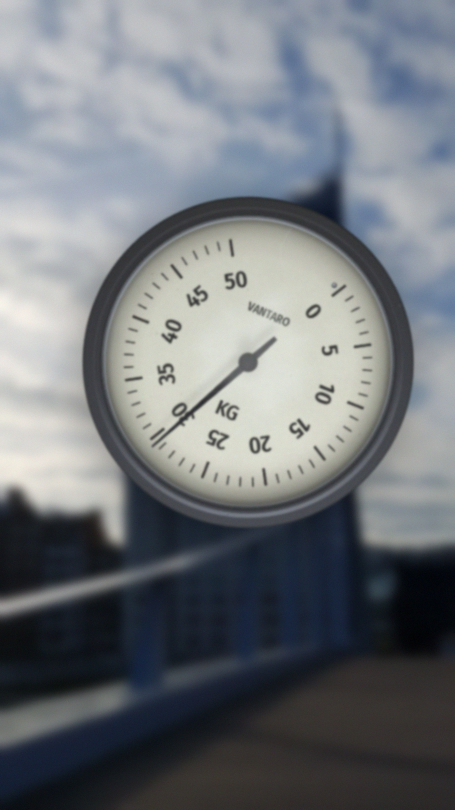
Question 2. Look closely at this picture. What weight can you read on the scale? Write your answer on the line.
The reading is 29.5 kg
